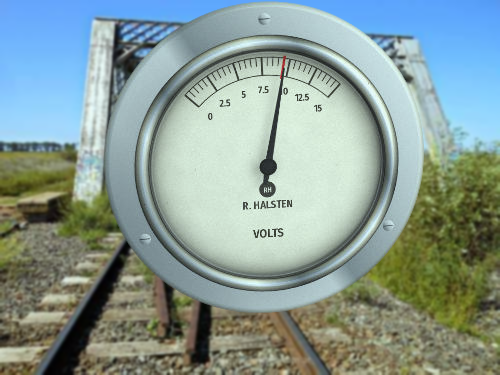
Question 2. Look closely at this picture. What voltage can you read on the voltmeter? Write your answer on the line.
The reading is 9.5 V
